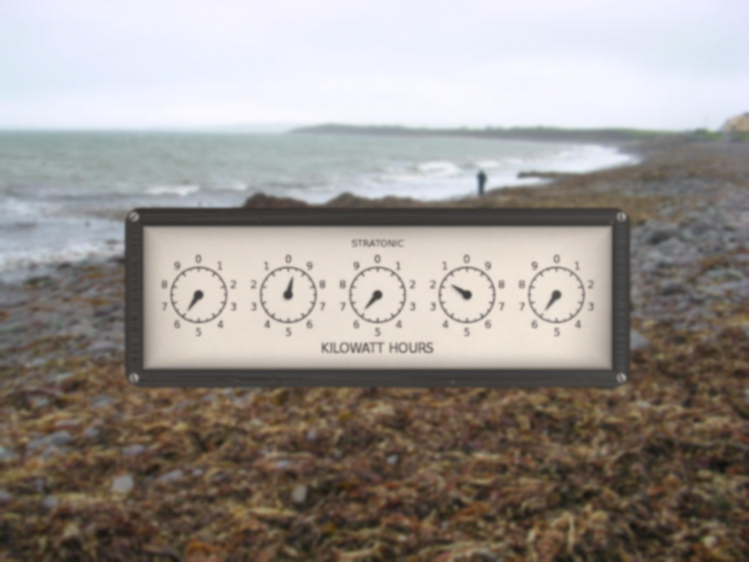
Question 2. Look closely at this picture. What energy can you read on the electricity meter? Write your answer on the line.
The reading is 59616 kWh
